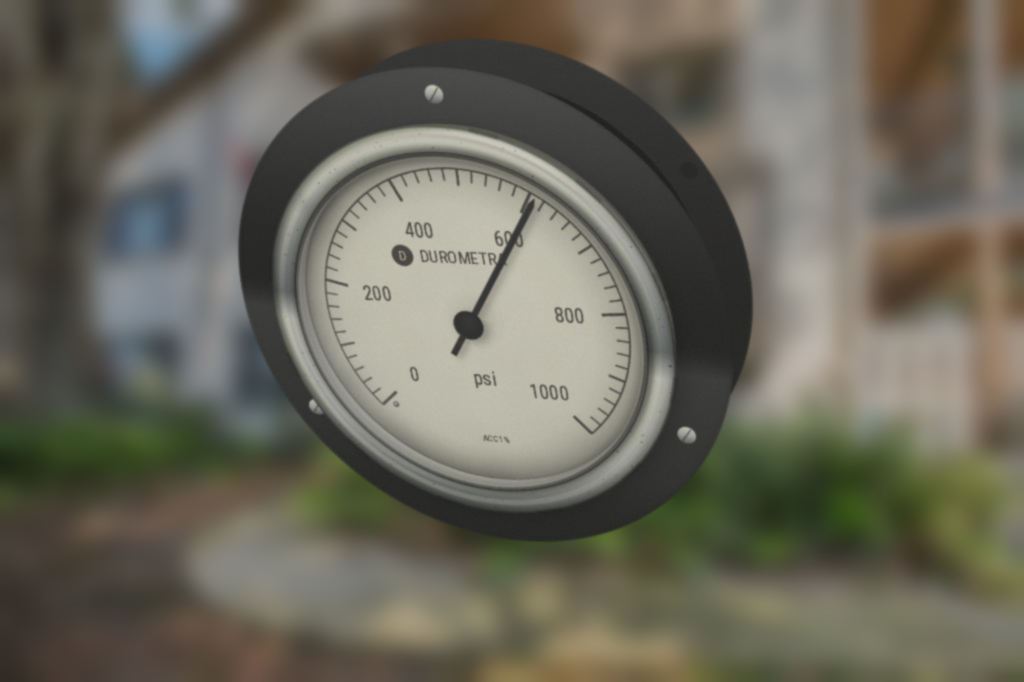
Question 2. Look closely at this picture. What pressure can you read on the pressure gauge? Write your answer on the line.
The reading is 610 psi
